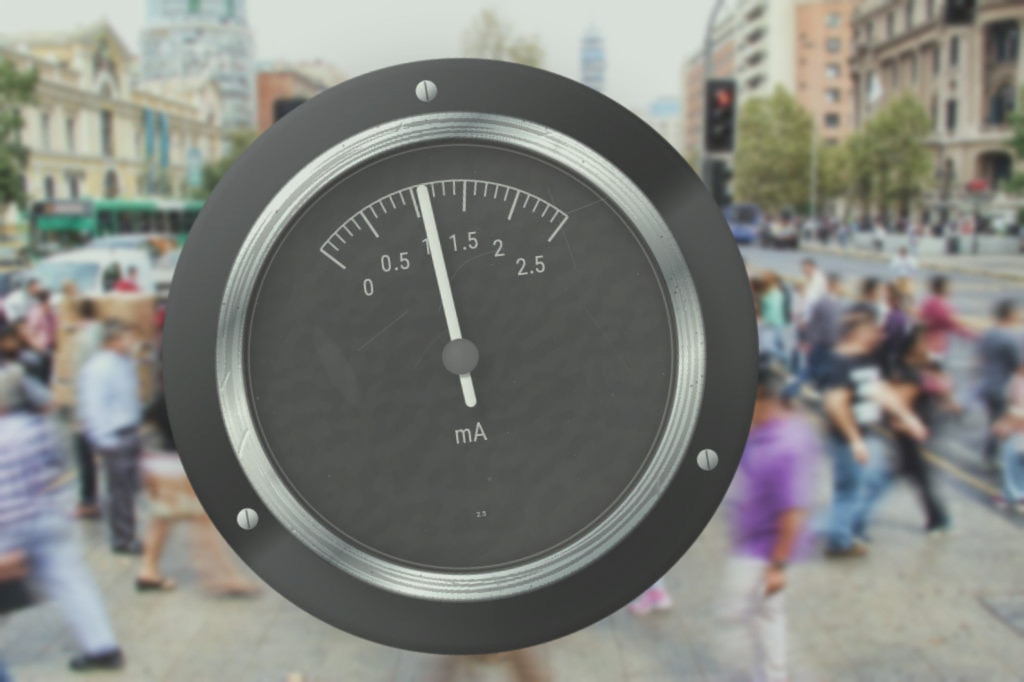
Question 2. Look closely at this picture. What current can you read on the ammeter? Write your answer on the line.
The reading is 1.1 mA
